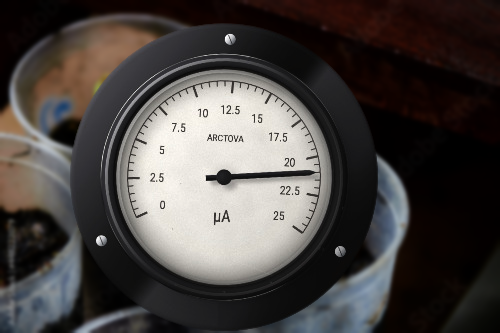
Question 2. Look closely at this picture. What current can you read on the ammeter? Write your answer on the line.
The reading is 21 µA
